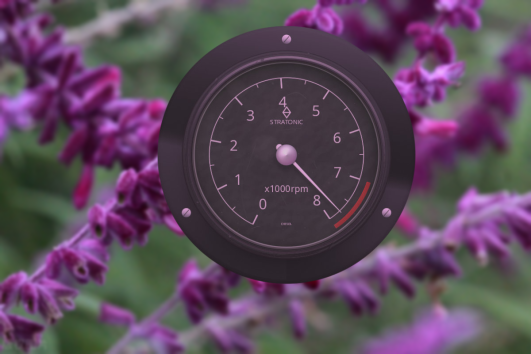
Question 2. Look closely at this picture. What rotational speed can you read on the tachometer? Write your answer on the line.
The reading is 7750 rpm
